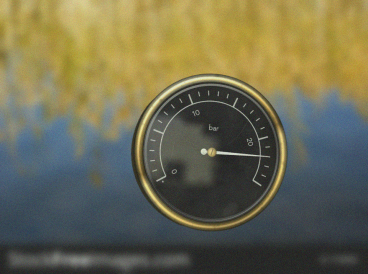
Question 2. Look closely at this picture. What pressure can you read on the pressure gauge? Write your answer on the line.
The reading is 22 bar
